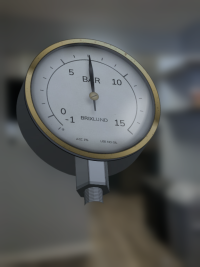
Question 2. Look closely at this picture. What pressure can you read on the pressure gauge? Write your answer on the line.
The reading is 7 bar
